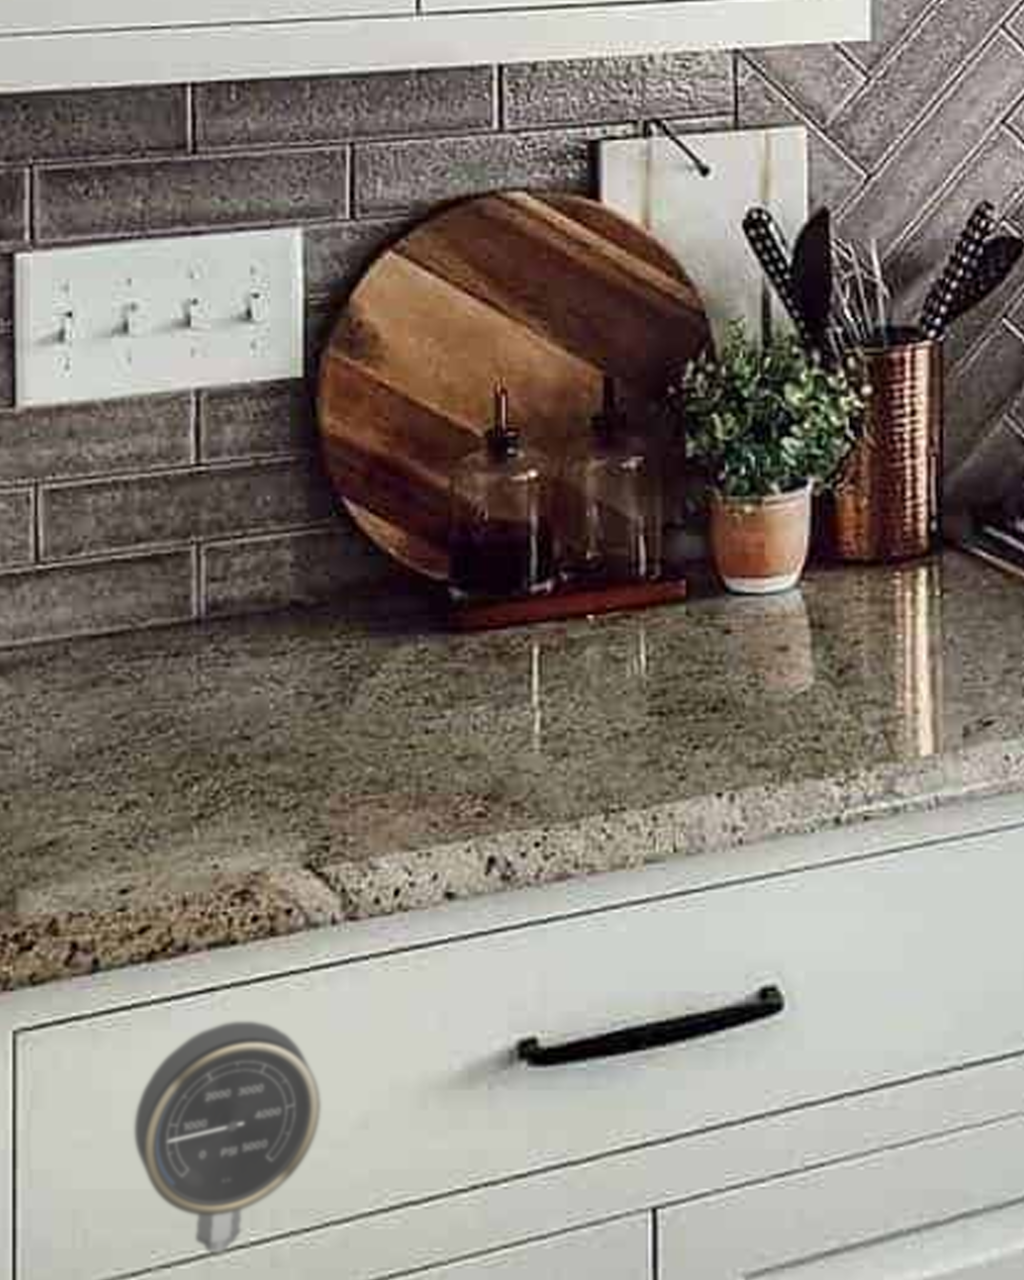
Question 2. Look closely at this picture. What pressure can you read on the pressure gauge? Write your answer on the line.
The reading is 750 psi
